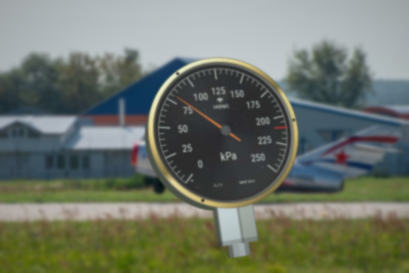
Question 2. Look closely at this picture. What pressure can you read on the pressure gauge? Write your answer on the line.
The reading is 80 kPa
